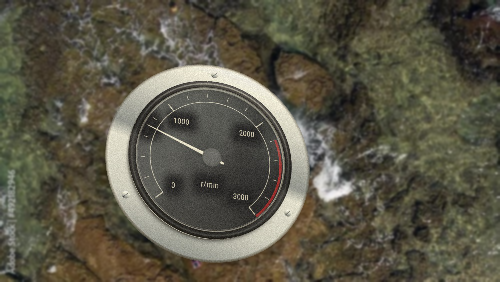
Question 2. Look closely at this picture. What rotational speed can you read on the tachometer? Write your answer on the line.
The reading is 700 rpm
